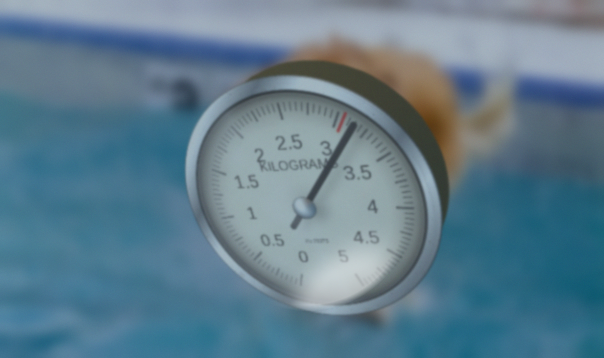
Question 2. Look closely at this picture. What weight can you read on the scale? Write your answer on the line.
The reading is 3.15 kg
